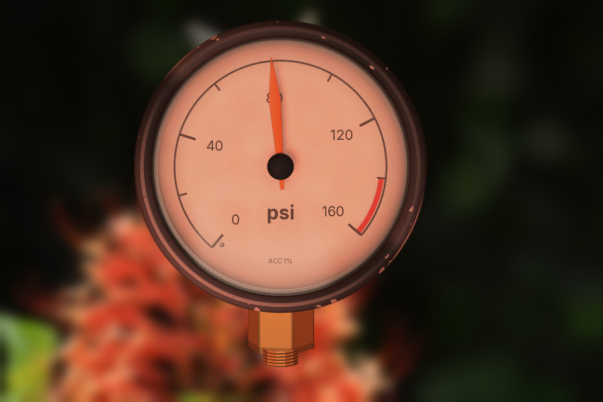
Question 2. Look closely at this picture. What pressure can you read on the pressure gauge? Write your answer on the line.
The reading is 80 psi
